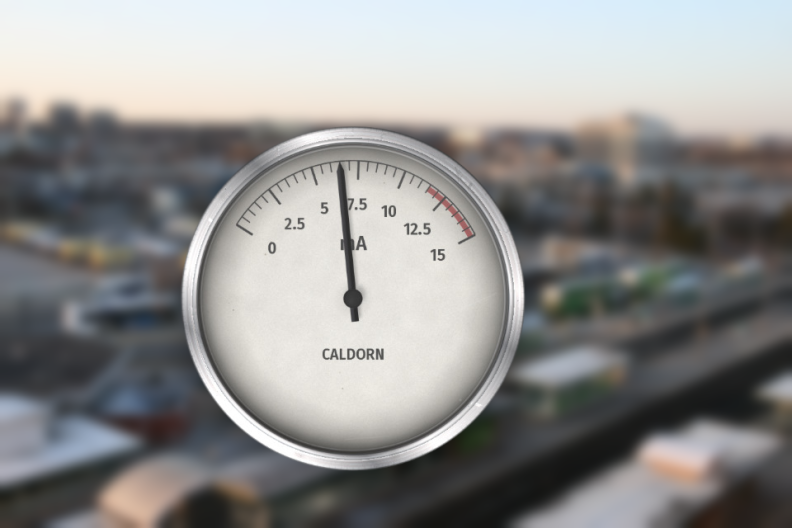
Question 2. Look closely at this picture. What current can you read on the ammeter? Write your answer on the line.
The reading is 6.5 mA
